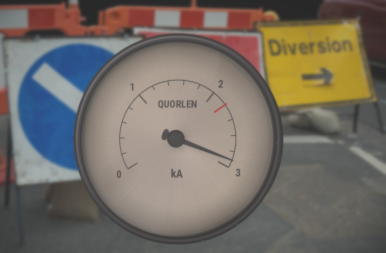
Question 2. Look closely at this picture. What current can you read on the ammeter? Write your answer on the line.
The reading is 2.9 kA
